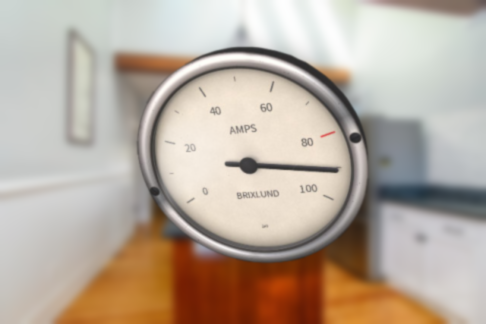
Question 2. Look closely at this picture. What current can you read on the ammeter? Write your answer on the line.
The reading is 90 A
